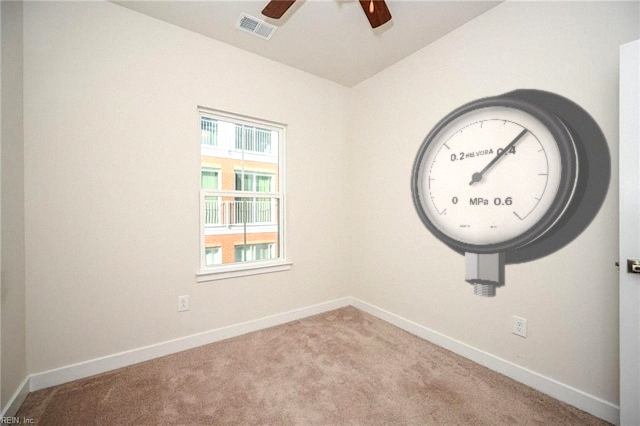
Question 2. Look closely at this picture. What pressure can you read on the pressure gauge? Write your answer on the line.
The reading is 0.4 MPa
